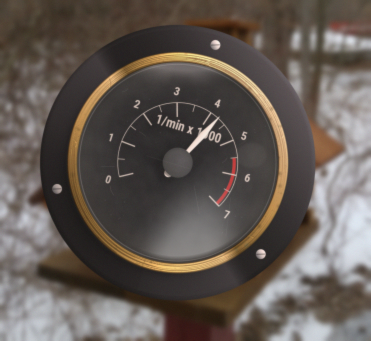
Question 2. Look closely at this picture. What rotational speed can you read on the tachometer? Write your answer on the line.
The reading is 4250 rpm
